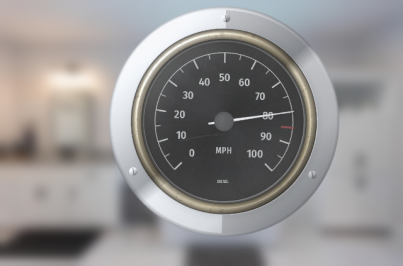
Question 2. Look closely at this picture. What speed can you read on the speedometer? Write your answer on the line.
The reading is 80 mph
